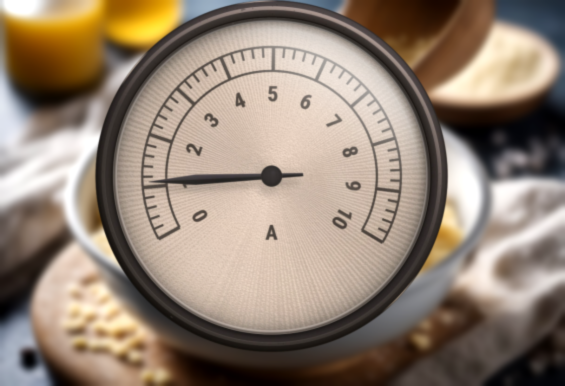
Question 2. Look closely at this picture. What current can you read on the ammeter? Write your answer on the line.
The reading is 1.1 A
